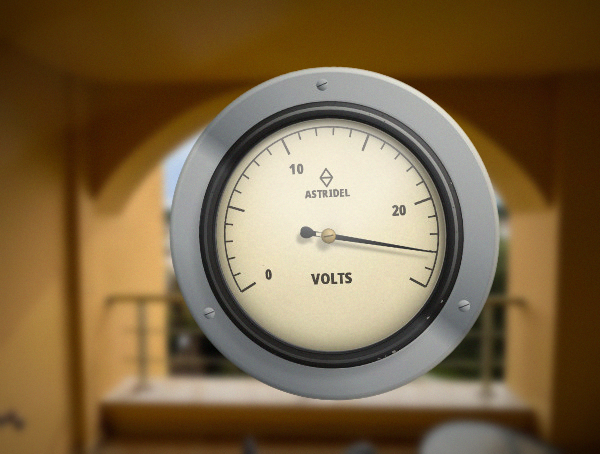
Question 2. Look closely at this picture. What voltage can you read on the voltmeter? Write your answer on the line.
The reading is 23 V
